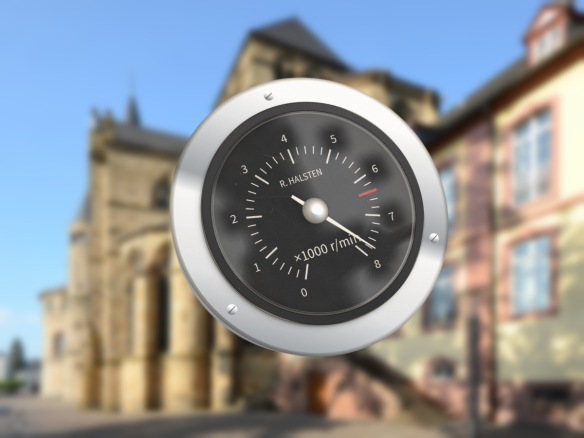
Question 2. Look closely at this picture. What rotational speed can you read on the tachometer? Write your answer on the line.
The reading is 7800 rpm
